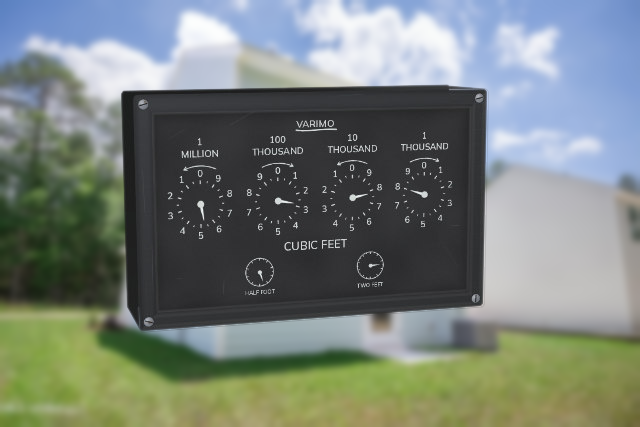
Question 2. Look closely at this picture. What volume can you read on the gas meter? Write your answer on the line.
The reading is 527800 ft³
